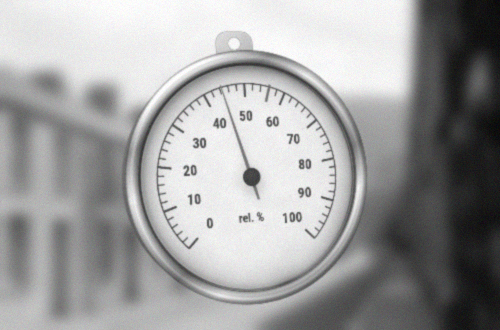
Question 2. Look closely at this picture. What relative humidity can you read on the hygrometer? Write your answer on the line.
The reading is 44 %
